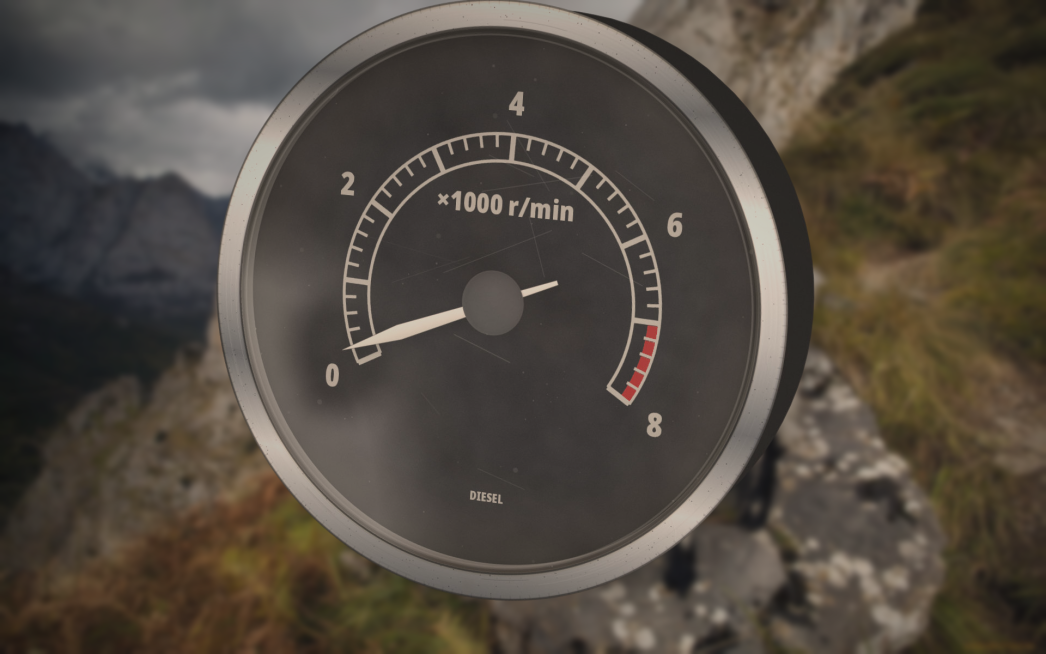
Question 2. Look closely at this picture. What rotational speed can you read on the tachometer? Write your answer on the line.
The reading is 200 rpm
